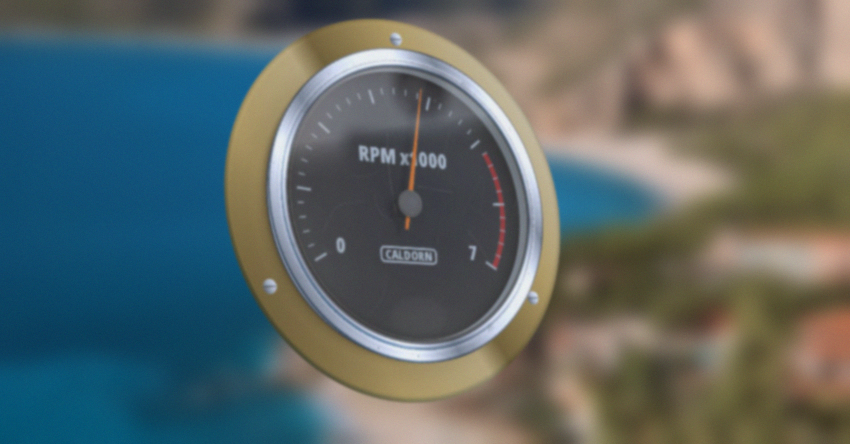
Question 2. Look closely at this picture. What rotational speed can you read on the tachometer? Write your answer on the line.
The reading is 3800 rpm
